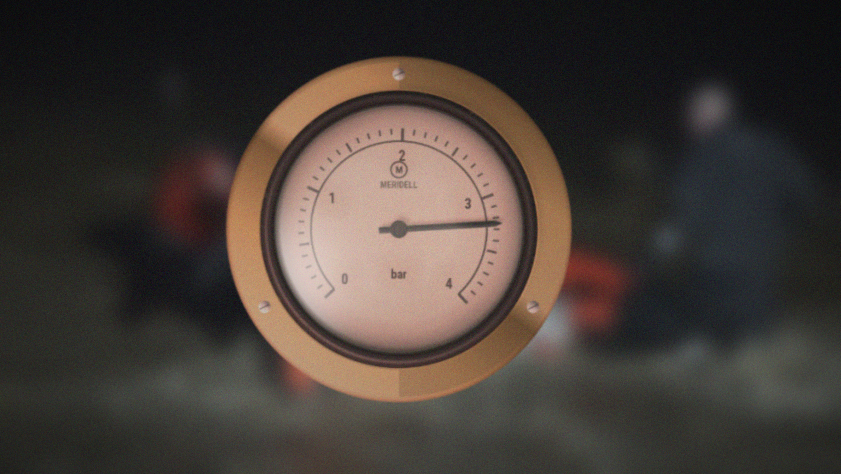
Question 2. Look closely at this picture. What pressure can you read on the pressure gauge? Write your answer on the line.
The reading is 3.25 bar
